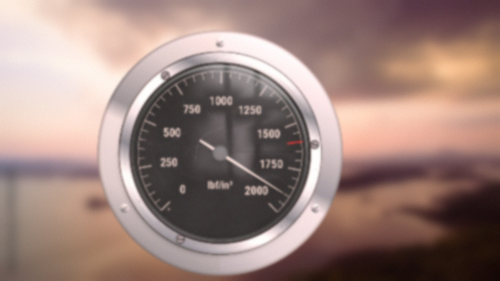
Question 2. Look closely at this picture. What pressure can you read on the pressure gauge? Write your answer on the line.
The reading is 1900 psi
